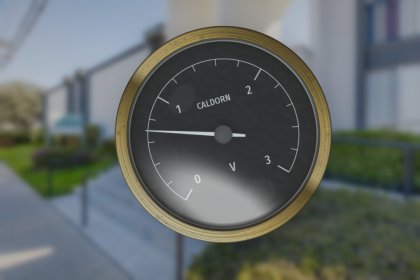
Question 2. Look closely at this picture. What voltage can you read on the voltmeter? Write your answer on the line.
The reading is 0.7 V
